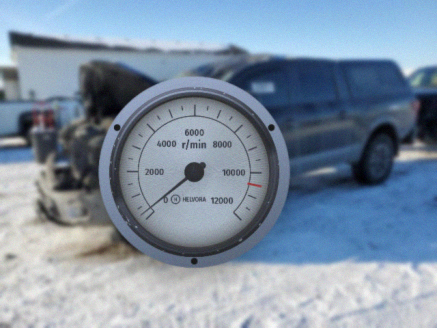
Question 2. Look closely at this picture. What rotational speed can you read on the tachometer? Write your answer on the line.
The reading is 250 rpm
